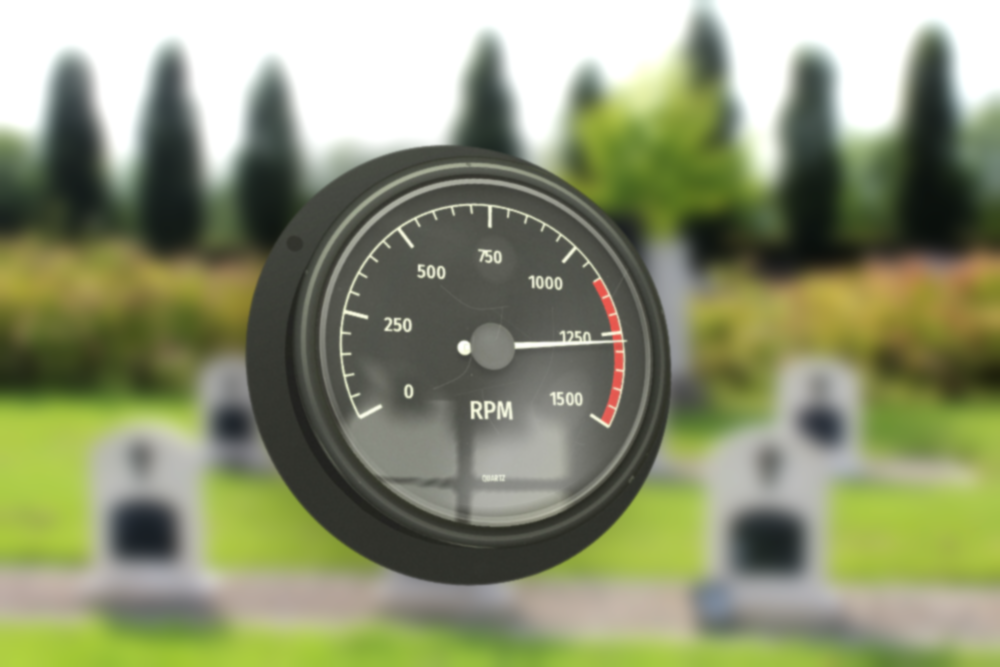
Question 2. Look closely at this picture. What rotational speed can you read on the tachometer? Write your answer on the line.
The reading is 1275 rpm
